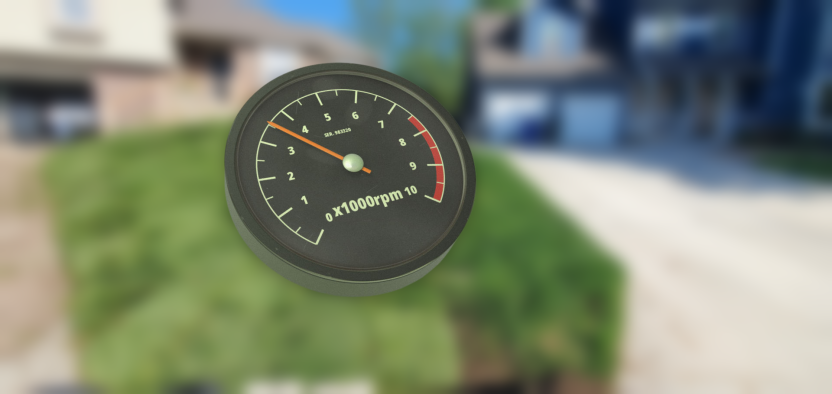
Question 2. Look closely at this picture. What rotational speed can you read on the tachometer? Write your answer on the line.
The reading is 3500 rpm
